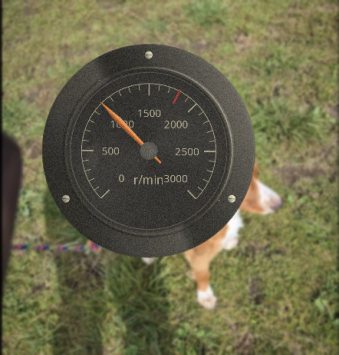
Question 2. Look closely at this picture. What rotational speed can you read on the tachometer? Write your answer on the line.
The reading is 1000 rpm
